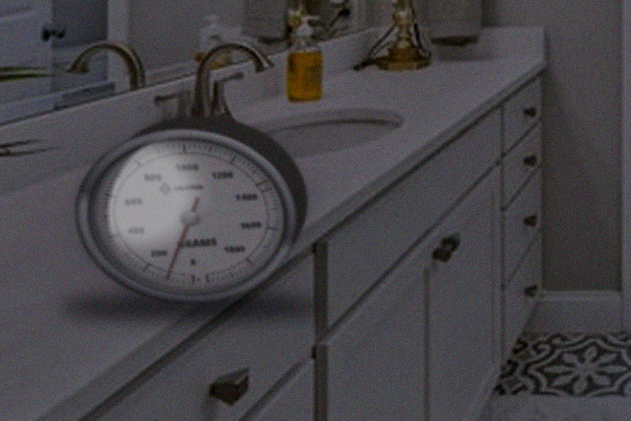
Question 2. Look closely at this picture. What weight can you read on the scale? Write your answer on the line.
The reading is 100 g
